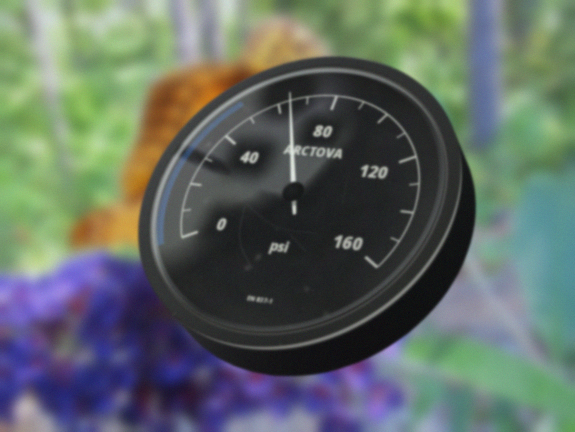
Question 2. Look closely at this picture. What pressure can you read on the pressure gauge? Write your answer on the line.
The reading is 65 psi
